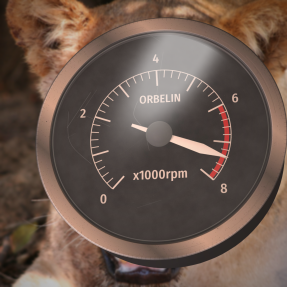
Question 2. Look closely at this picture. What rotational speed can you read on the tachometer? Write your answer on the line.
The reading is 7400 rpm
